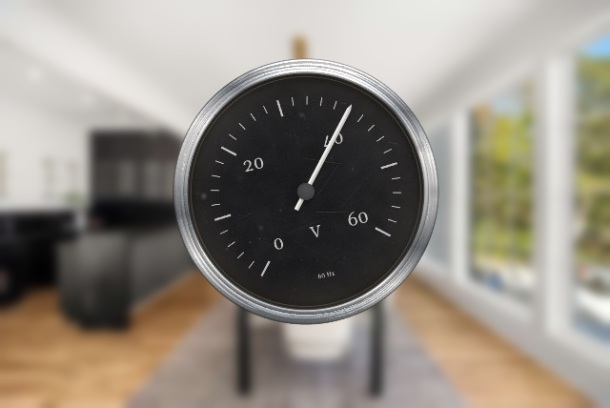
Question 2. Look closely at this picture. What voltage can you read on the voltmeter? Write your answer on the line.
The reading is 40 V
